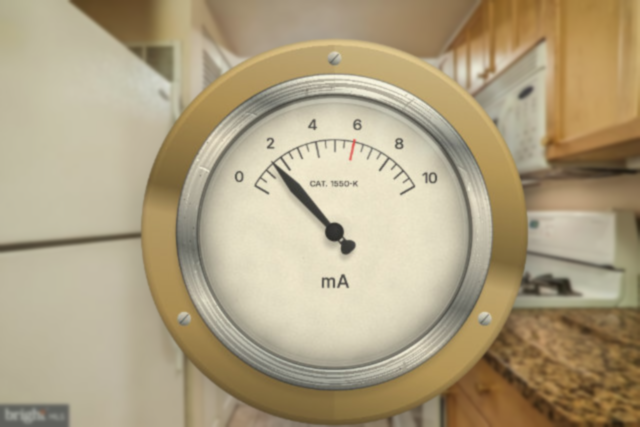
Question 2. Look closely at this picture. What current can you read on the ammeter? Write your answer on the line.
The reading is 1.5 mA
